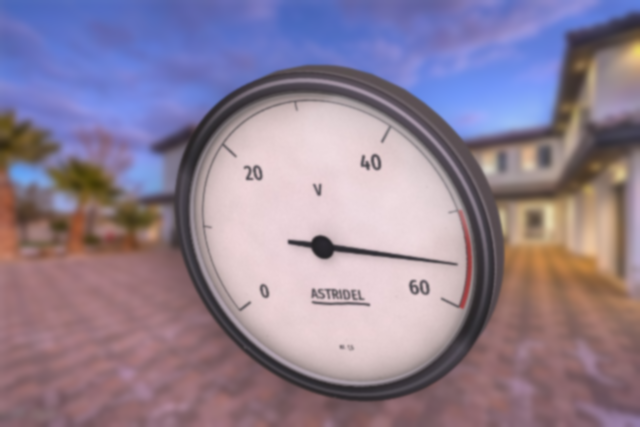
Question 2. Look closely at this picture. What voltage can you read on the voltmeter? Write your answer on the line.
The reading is 55 V
